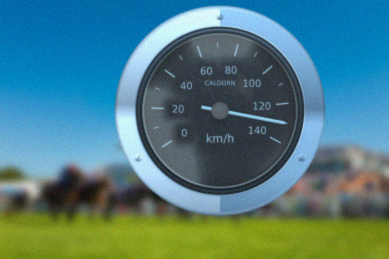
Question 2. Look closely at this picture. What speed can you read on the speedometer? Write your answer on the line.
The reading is 130 km/h
